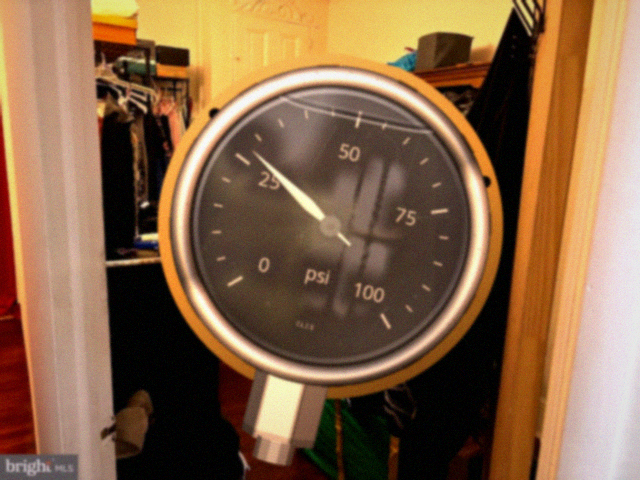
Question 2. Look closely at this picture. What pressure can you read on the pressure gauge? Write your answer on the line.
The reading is 27.5 psi
